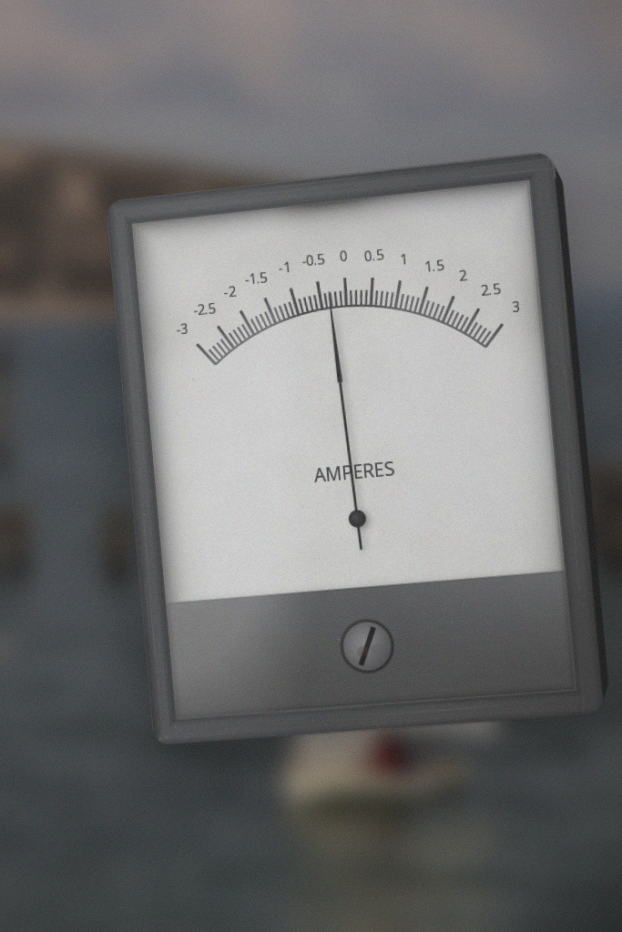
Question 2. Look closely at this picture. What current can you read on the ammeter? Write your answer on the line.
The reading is -0.3 A
